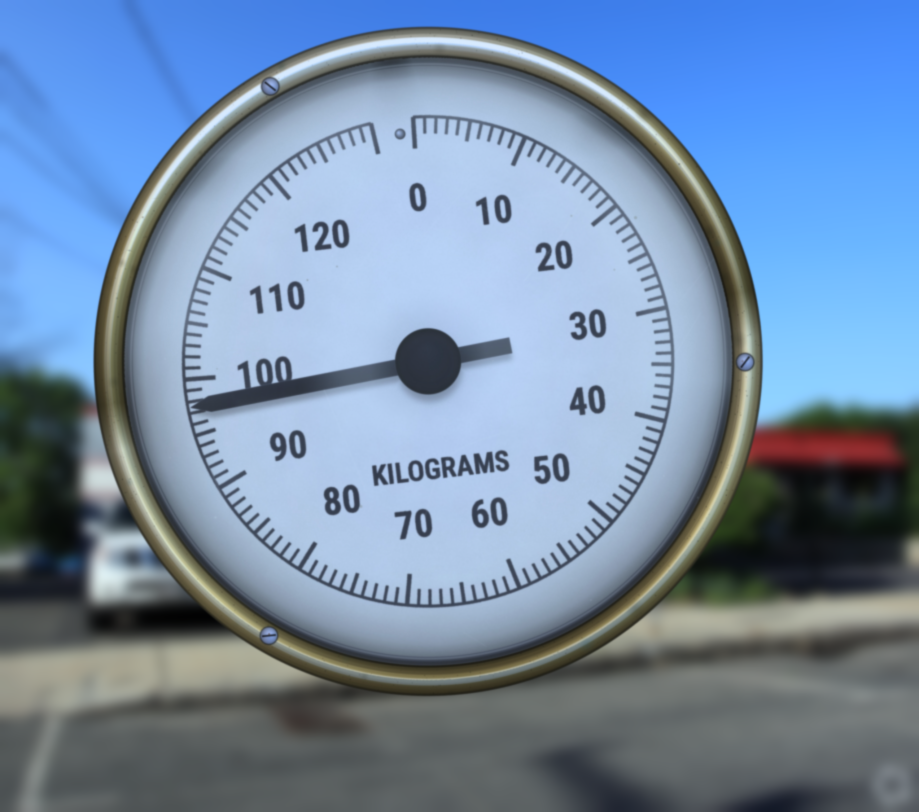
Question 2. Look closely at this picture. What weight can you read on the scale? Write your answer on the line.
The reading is 97.5 kg
